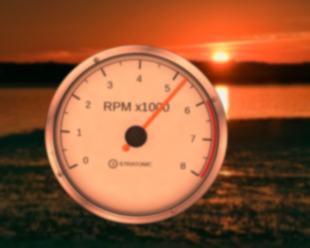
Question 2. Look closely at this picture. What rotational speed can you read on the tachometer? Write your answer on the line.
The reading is 5250 rpm
